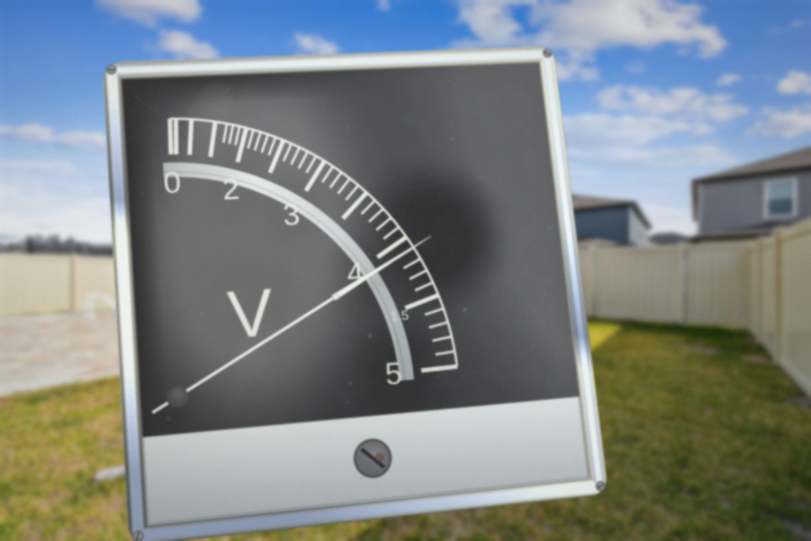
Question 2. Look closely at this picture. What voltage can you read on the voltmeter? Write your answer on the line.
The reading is 4.1 V
